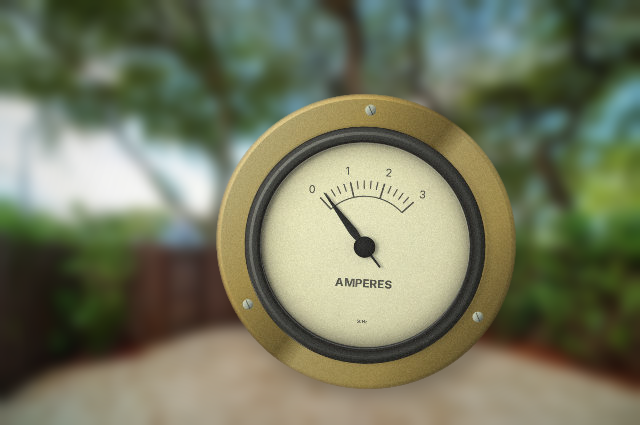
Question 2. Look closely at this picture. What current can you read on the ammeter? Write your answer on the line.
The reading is 0.2 A
